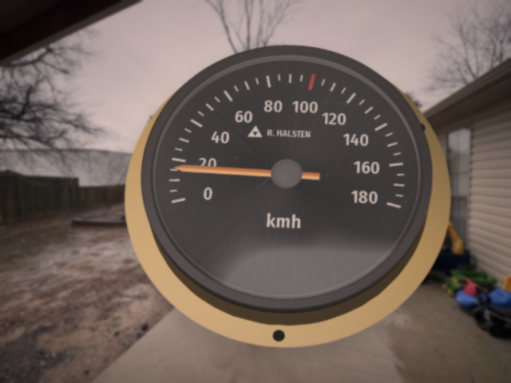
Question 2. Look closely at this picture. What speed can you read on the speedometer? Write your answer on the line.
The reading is 15 km/h
